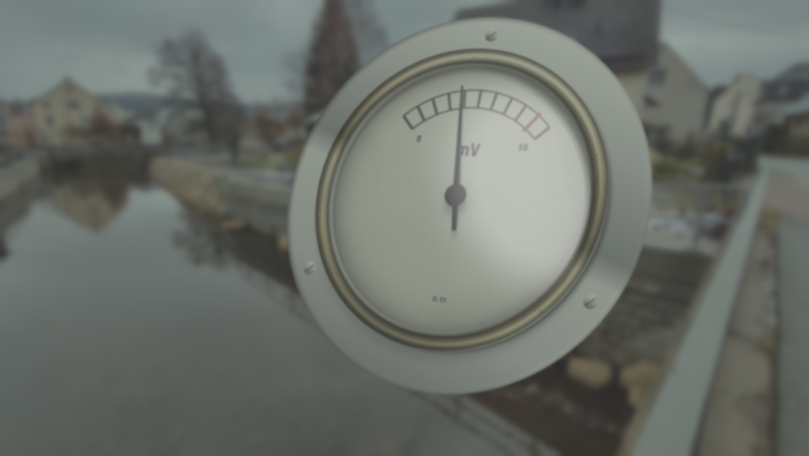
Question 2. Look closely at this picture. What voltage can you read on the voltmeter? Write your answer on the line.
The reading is 20 mV
